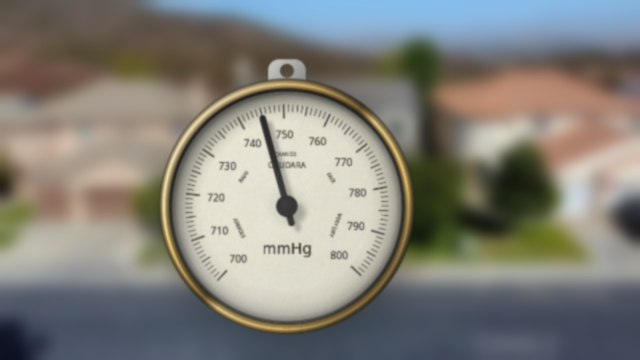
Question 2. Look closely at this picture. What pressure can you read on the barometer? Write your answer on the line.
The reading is 745 mmHg
